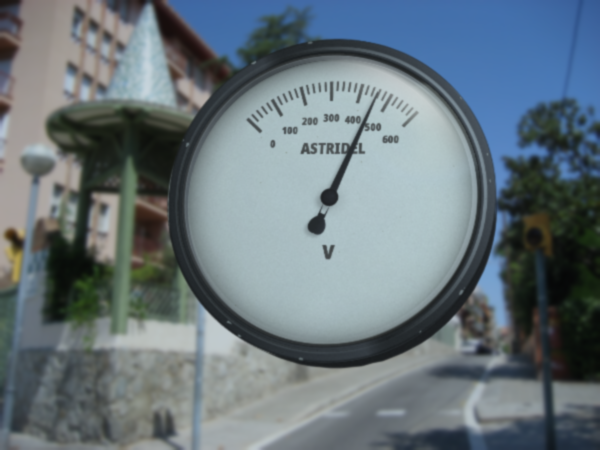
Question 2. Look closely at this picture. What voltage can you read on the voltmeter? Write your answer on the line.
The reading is 460 V
